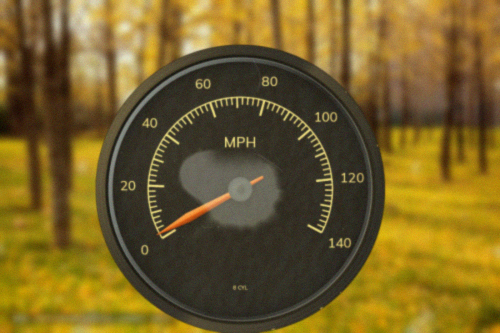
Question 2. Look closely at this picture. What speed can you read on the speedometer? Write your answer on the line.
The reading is 2 mph
